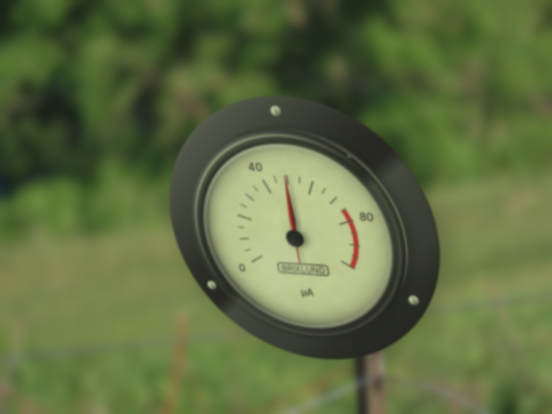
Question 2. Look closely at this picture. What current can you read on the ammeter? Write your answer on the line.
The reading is 50 µA
